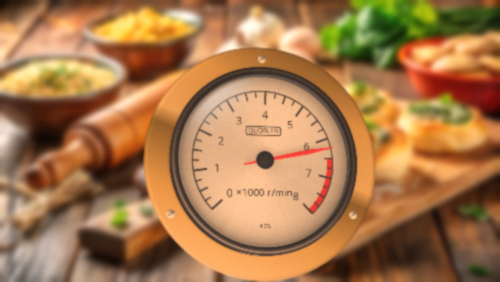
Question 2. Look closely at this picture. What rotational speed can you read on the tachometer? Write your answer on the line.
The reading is 6250 rpm
